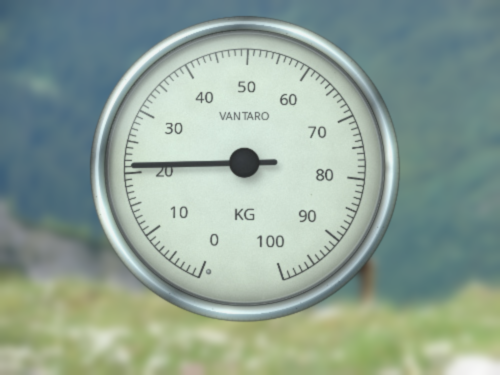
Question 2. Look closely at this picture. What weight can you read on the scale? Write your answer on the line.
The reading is 21 kg
